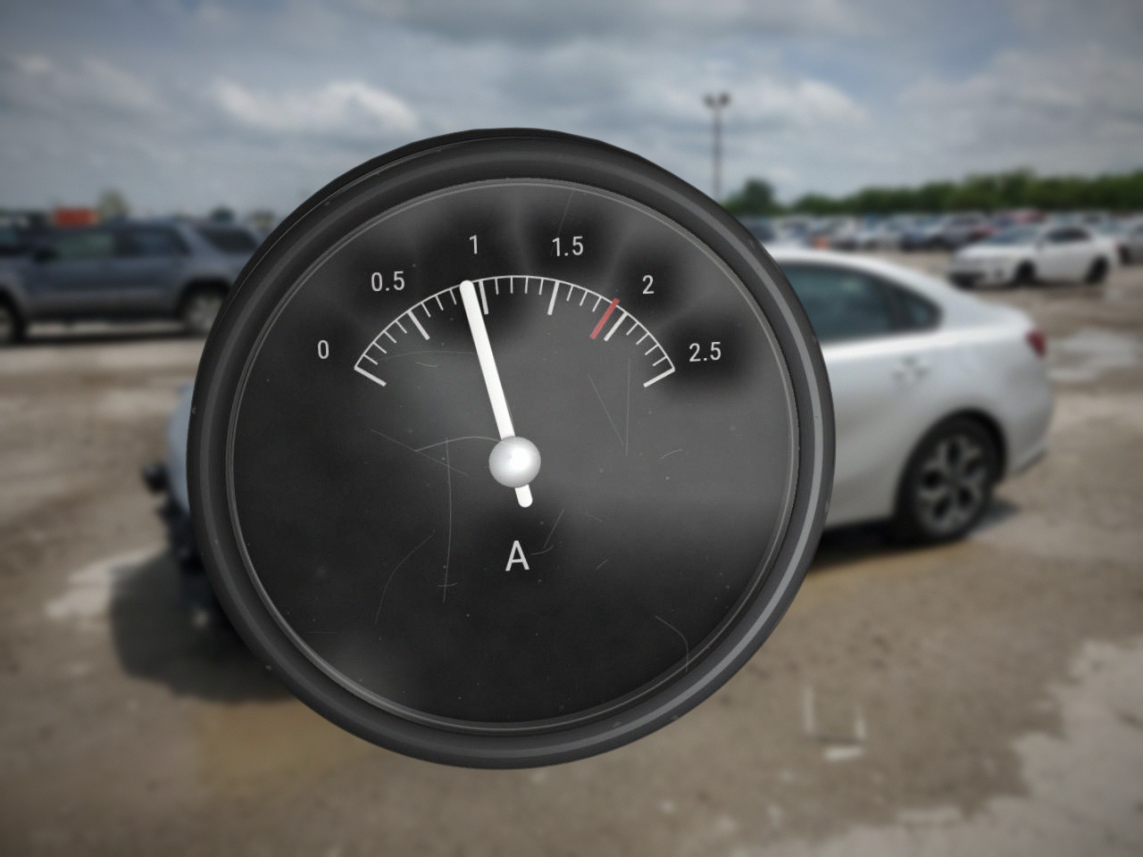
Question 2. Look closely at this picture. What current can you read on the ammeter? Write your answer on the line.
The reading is 0.9 A
